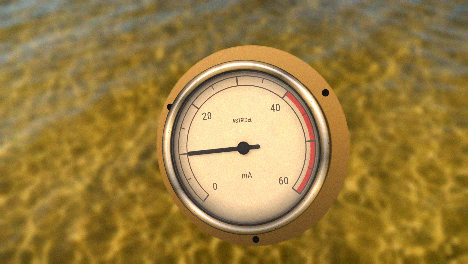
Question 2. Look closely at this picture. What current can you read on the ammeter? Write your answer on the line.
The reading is 10 mA
